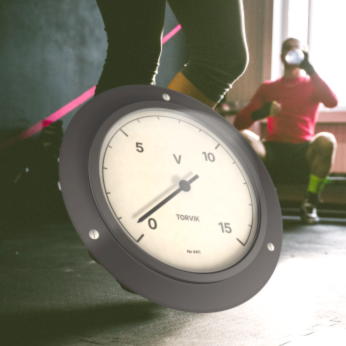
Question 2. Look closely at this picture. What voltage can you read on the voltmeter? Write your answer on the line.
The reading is 0.5 V
